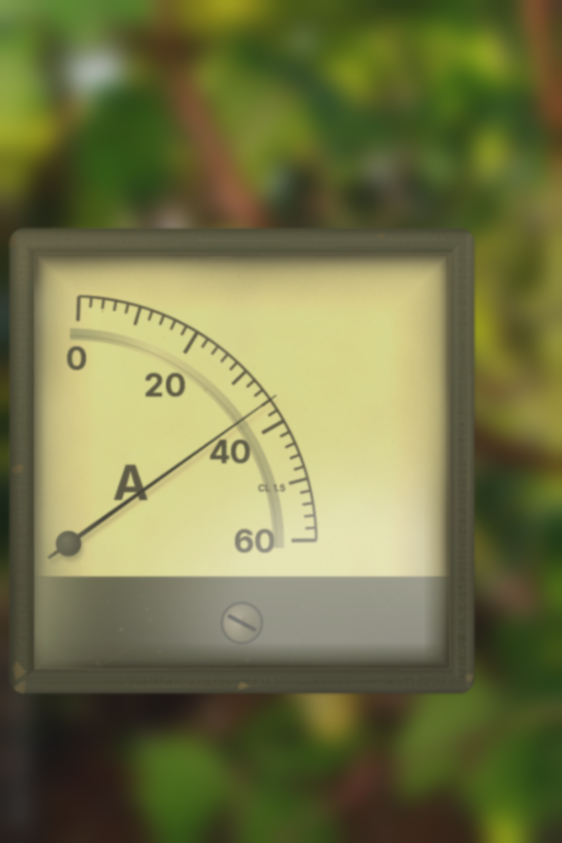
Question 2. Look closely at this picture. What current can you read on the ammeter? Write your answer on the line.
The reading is 36 A
